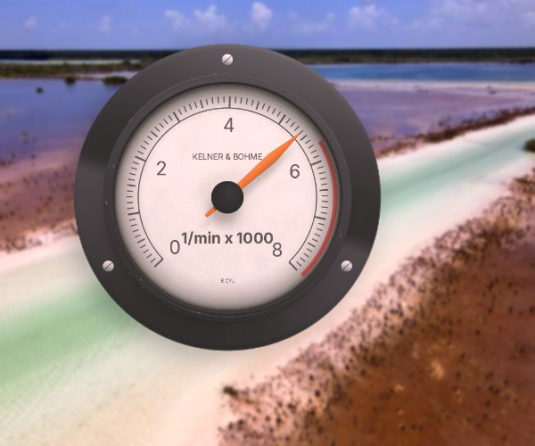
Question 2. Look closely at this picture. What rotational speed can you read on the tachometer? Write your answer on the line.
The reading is 5400 rpm
